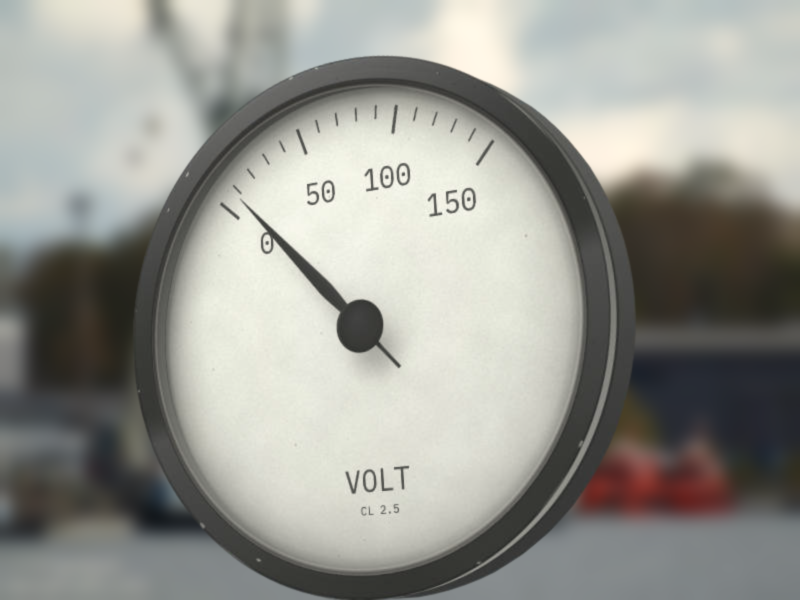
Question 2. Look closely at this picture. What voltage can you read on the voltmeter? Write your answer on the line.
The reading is 10 V
